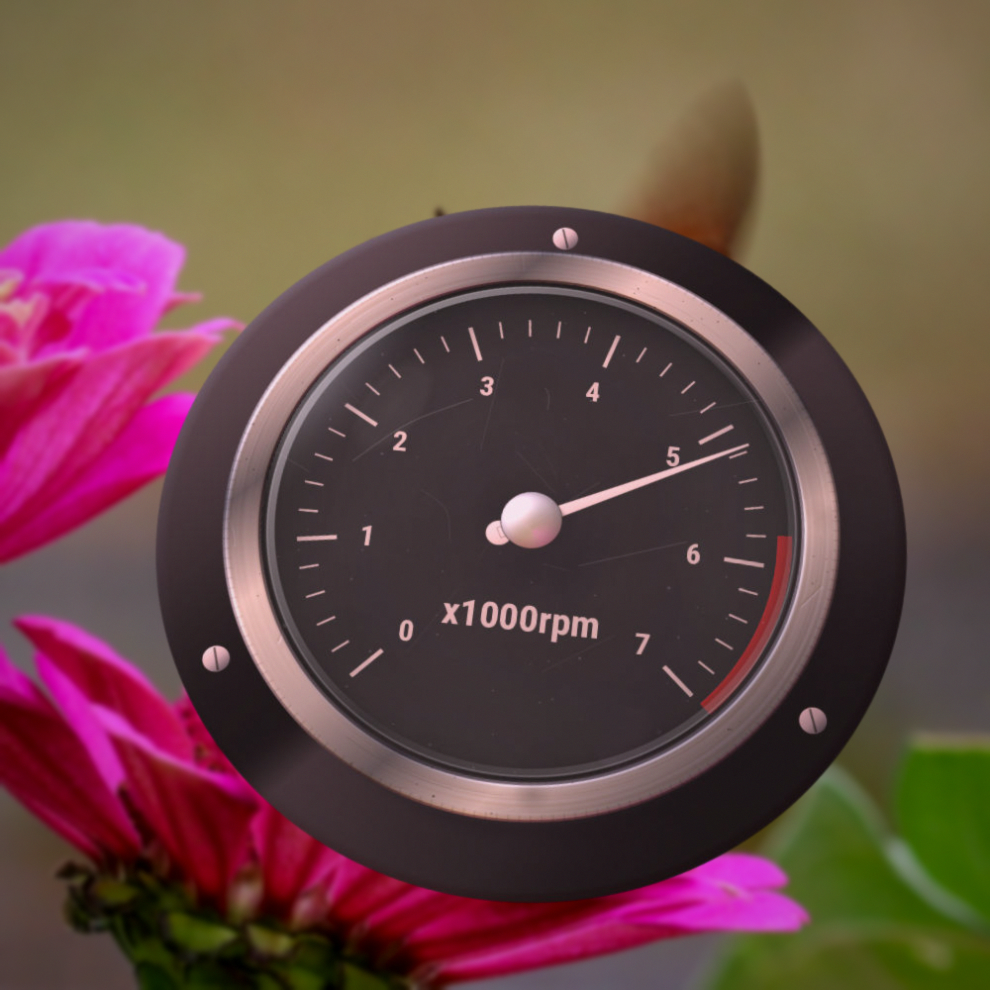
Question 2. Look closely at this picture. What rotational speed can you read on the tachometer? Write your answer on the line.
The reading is 5200 rpm
